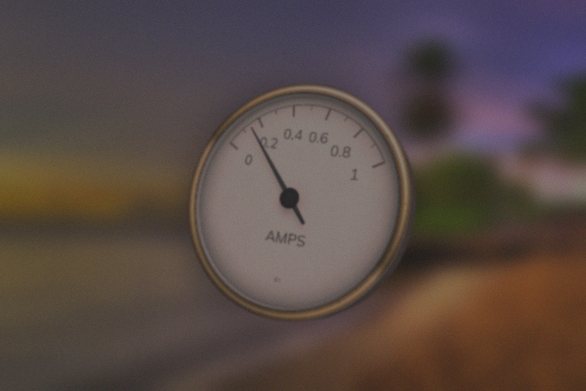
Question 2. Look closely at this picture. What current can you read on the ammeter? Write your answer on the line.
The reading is 0.15 A
